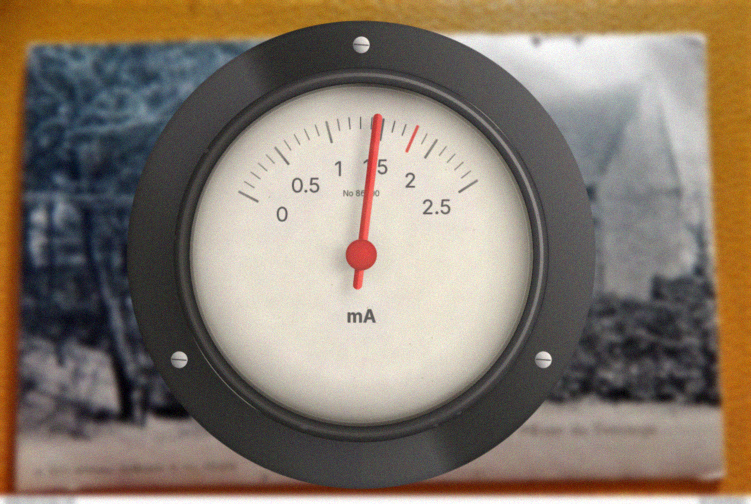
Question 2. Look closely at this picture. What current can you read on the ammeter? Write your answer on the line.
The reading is 1.45 mA
